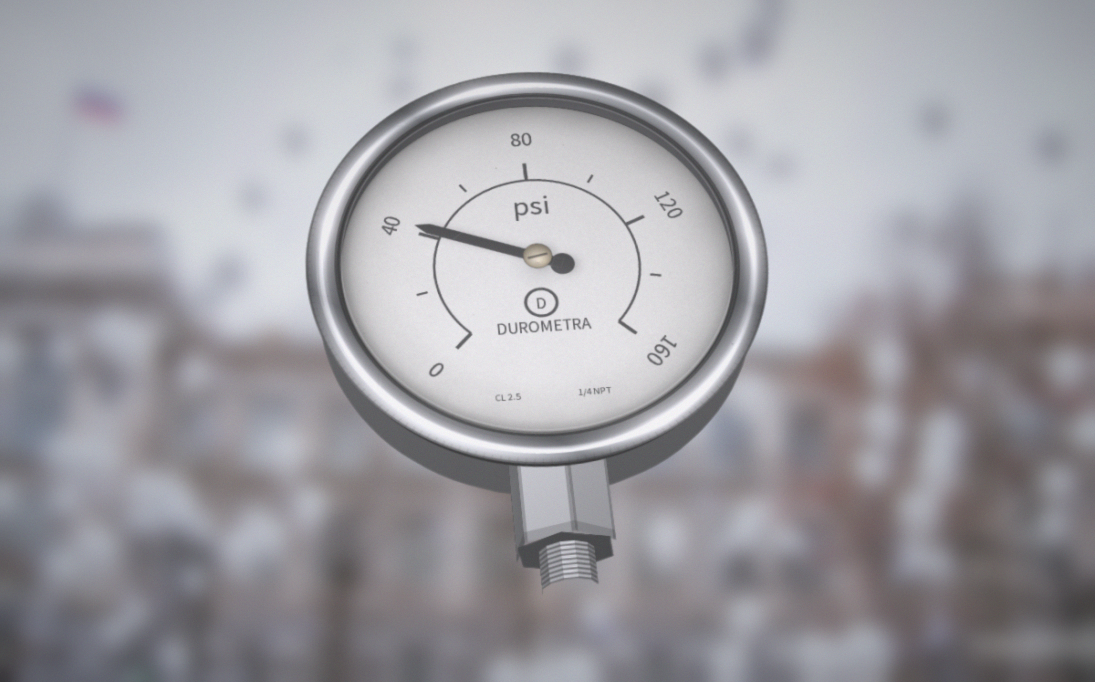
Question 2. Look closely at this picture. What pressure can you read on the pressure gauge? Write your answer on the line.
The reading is 40 psi
